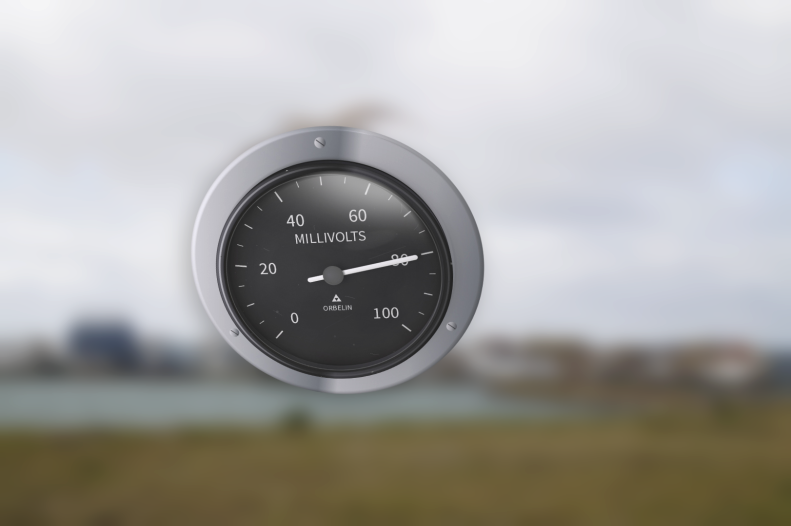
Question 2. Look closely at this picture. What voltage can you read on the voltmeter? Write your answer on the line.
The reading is 80 mV
